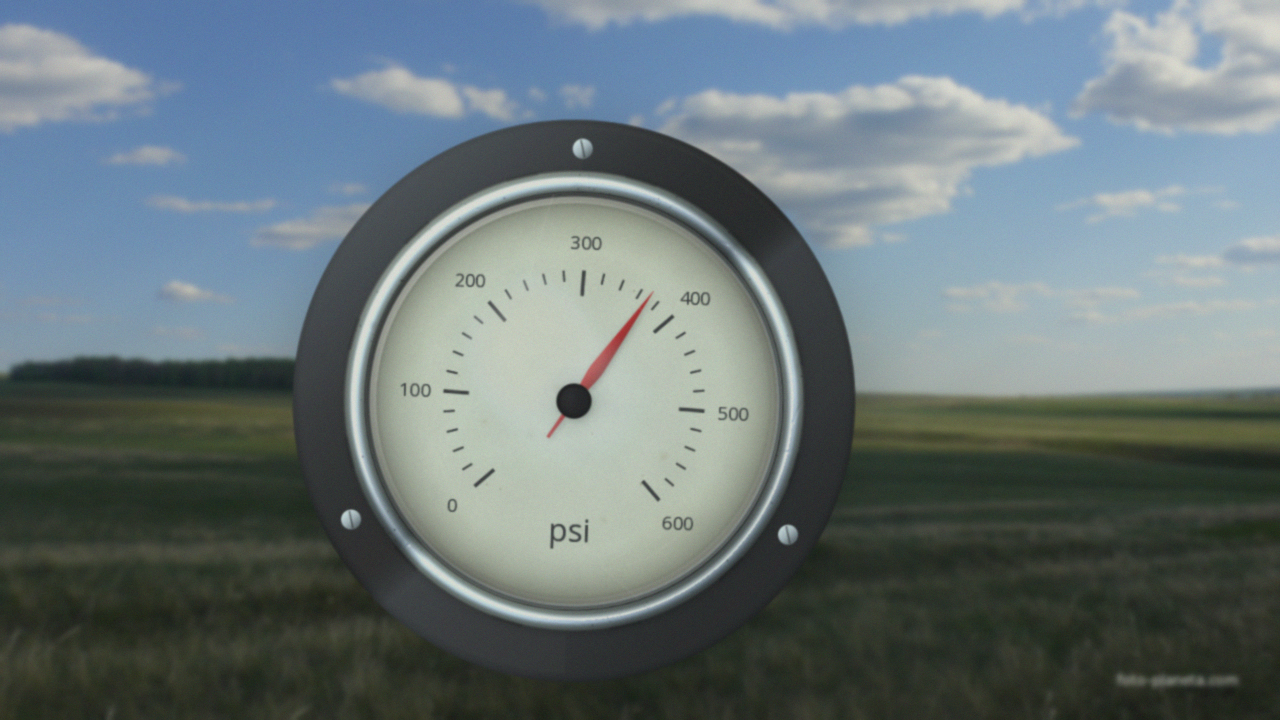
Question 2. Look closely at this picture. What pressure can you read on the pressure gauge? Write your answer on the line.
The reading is 370 psi
